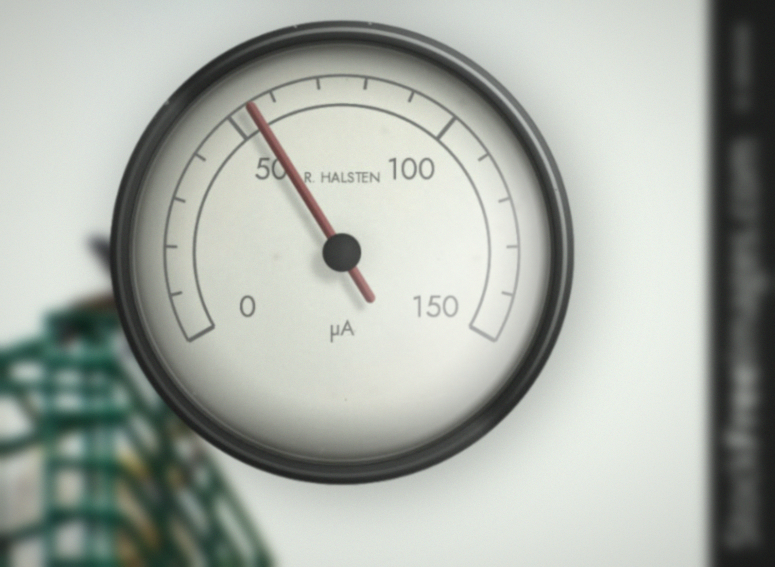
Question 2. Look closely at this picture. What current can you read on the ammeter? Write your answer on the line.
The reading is 55 µA
